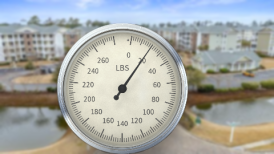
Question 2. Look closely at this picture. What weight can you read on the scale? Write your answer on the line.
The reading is 20 lb
